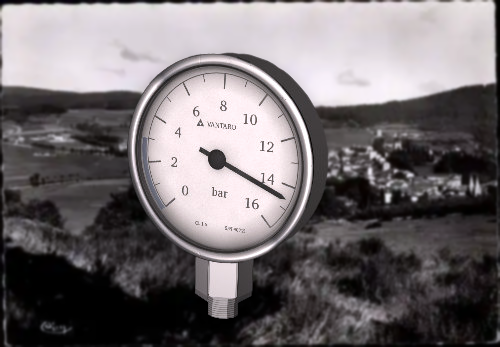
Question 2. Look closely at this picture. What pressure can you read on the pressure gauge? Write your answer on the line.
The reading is 14.5 bar
